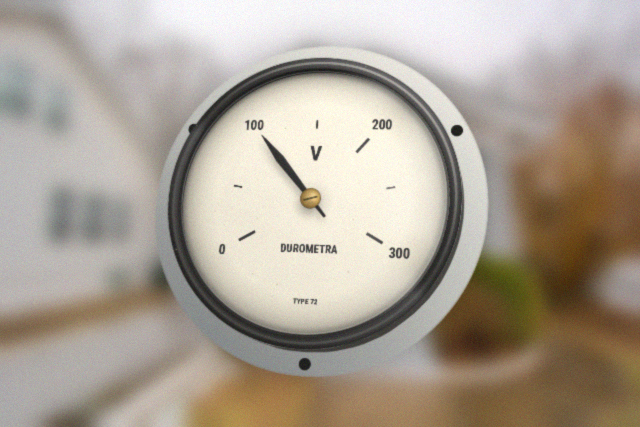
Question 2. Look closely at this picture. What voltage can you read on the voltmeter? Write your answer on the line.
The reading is 100 V
